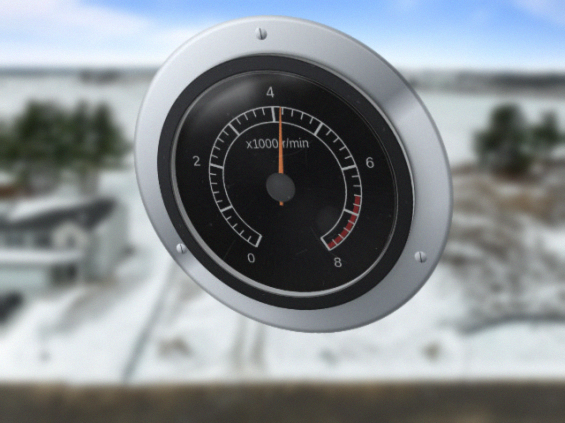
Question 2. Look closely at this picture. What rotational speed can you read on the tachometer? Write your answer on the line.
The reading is 4200 rpm
